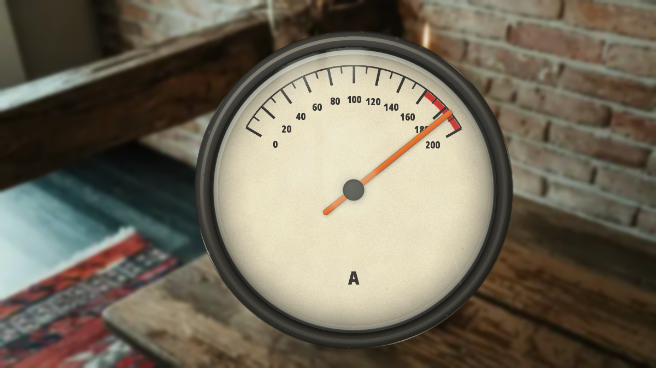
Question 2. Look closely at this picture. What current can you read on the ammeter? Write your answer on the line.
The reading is 185 A
